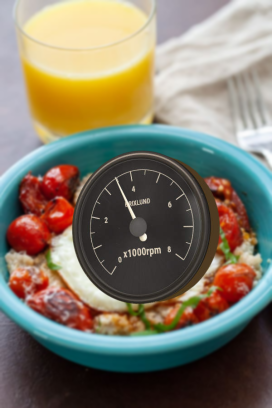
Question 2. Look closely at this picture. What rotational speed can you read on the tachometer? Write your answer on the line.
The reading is 3500 rpm
